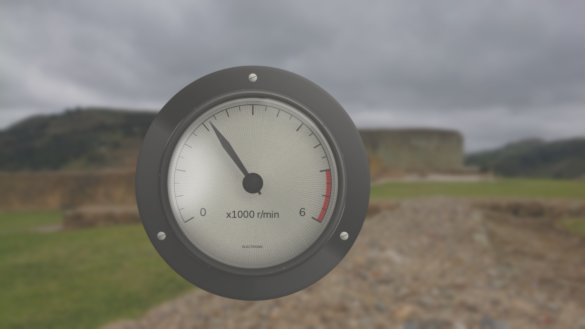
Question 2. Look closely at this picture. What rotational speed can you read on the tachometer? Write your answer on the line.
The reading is 2125 rpm
